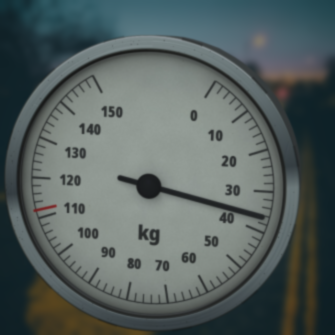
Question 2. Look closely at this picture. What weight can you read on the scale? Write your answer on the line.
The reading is 36 kg
